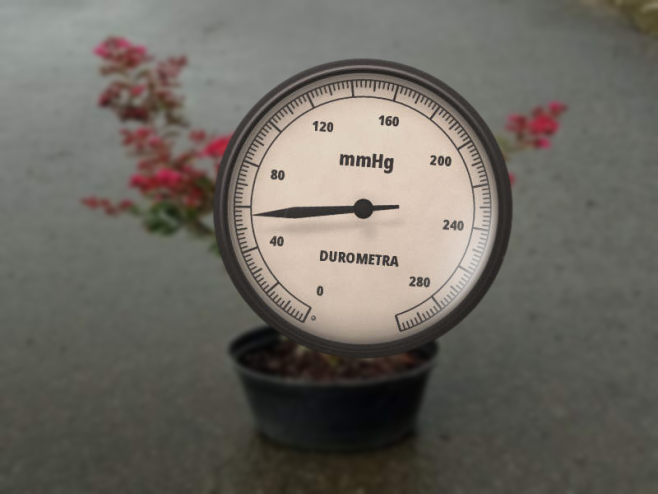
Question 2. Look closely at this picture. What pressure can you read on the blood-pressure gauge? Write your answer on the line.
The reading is 56 mmHg
